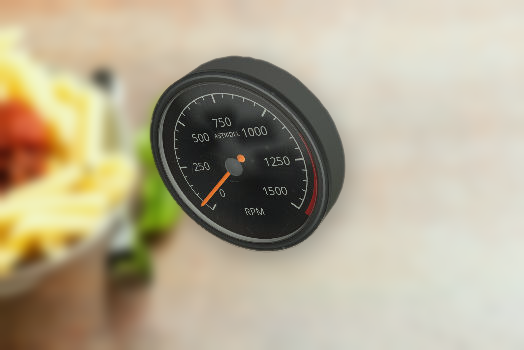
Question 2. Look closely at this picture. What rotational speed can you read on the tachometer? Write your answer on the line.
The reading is 50 rpm
